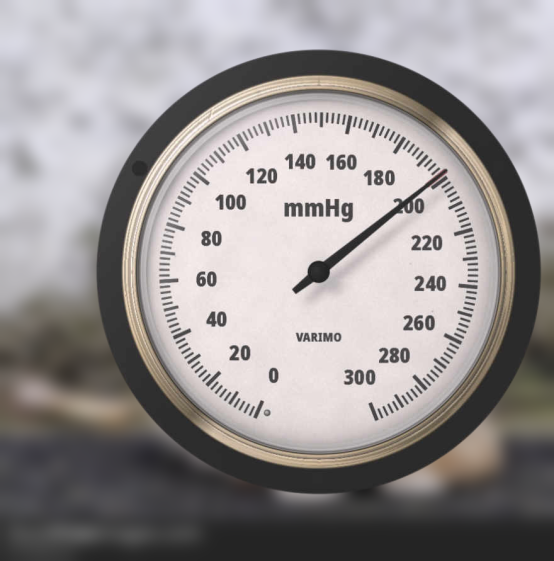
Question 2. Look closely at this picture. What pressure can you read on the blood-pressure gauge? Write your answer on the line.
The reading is 198 mmHg
